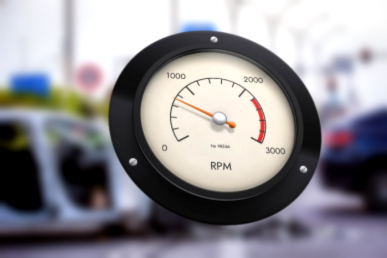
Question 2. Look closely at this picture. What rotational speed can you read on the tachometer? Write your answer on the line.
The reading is 700 rpm
